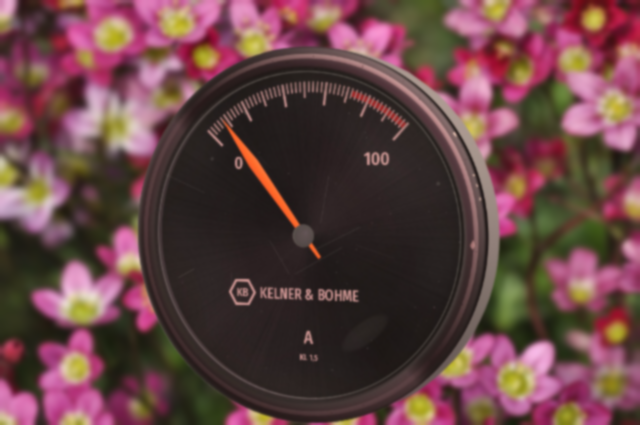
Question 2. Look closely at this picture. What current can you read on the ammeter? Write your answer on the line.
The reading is 10 A
